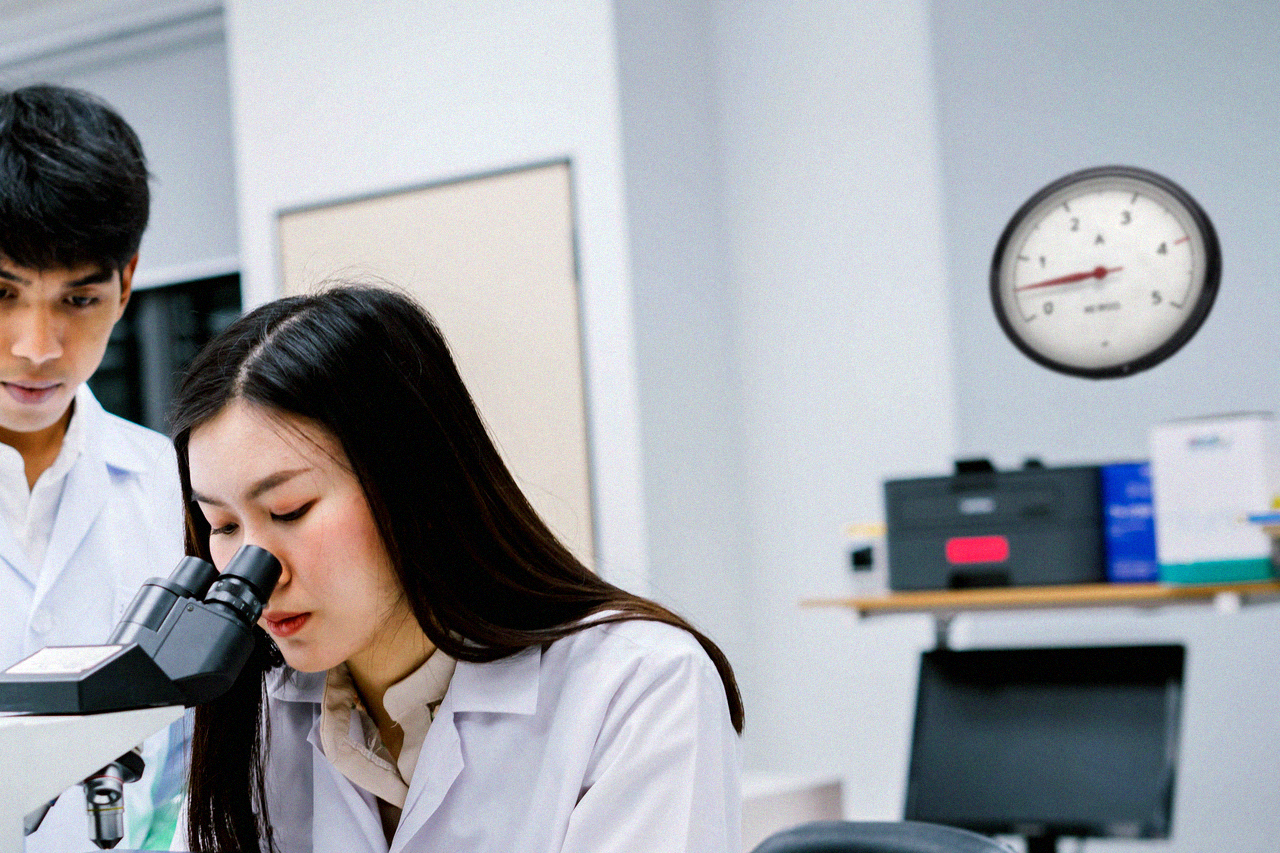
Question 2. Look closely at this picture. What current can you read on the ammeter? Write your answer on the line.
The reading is 0.5 A
